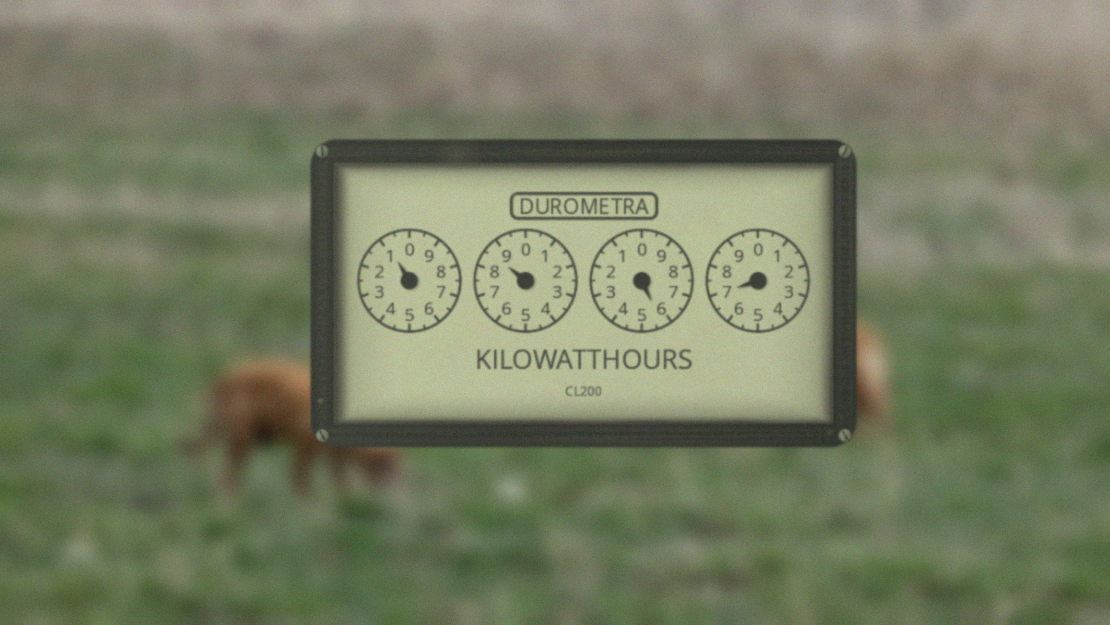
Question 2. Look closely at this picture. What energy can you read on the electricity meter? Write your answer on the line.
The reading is 857 kWh
